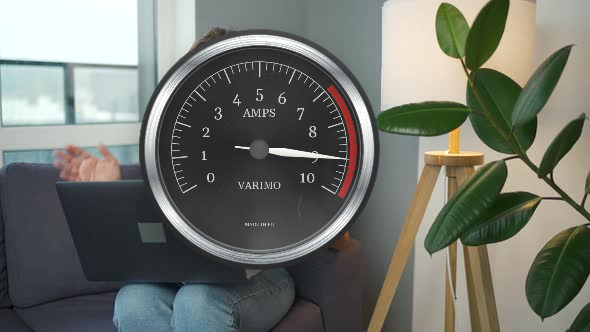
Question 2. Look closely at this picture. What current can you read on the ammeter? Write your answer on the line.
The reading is 9 A
